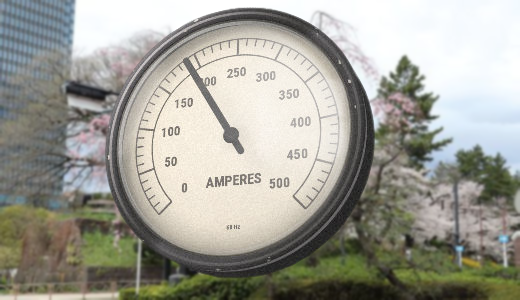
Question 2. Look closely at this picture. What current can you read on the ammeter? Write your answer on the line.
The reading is 190 A
